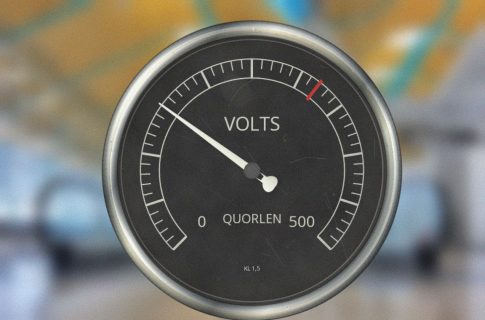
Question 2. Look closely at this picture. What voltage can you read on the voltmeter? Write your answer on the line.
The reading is 150 V
